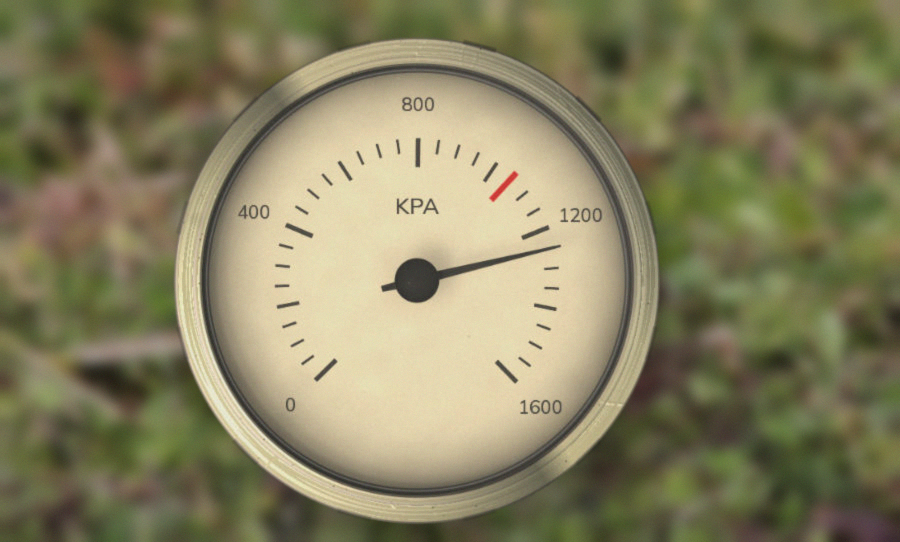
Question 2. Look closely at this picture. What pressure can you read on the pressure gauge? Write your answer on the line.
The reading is 1250 kPa
